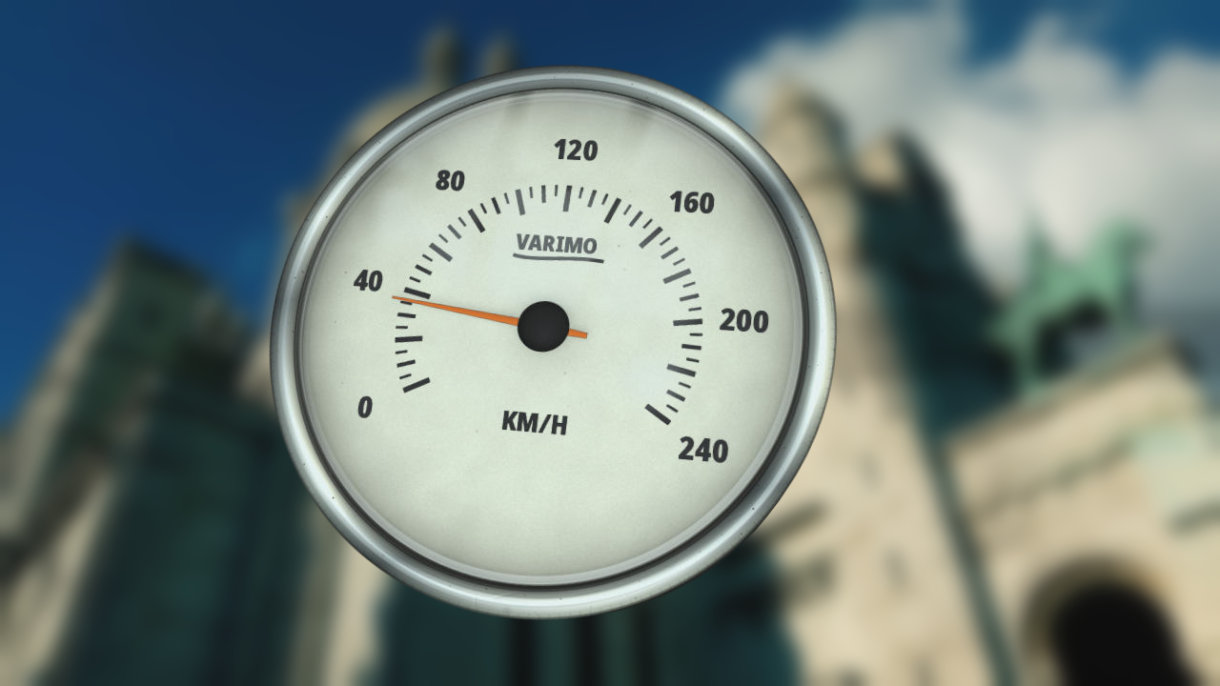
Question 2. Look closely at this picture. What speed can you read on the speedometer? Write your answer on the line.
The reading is 35 km/h
